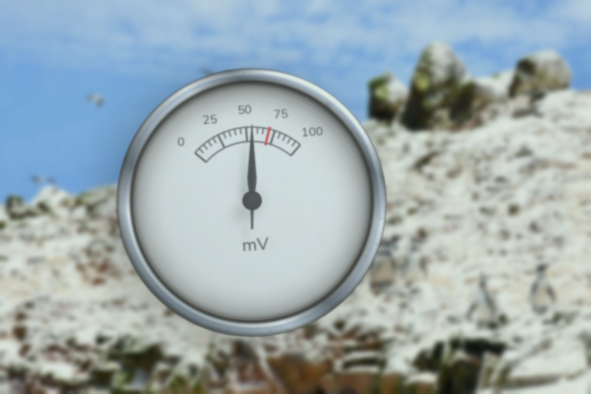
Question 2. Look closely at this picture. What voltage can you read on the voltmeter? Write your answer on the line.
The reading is 55 mV
